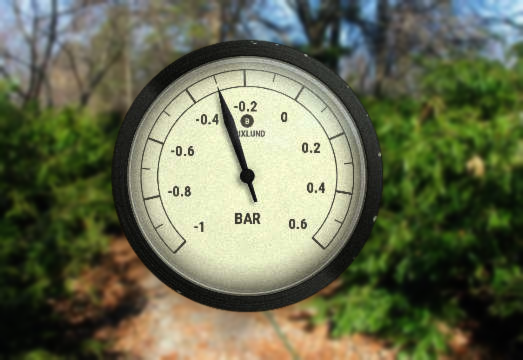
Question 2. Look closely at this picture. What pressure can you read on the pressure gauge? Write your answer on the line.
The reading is -0.3 bar
